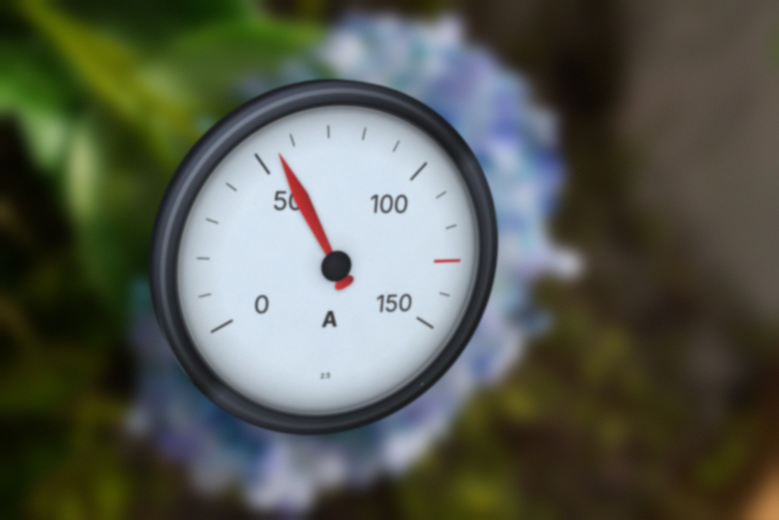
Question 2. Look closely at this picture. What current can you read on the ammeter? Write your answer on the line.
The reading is 55 A
